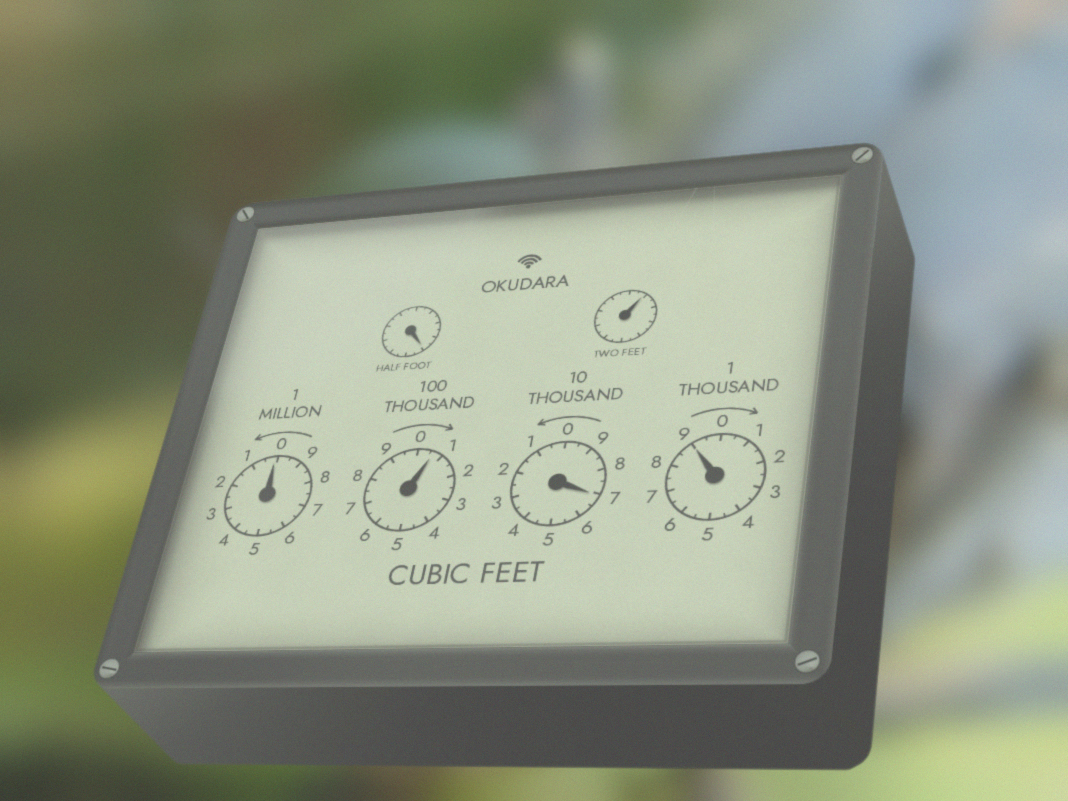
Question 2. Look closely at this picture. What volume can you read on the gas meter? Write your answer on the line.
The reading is 6900 ft³
